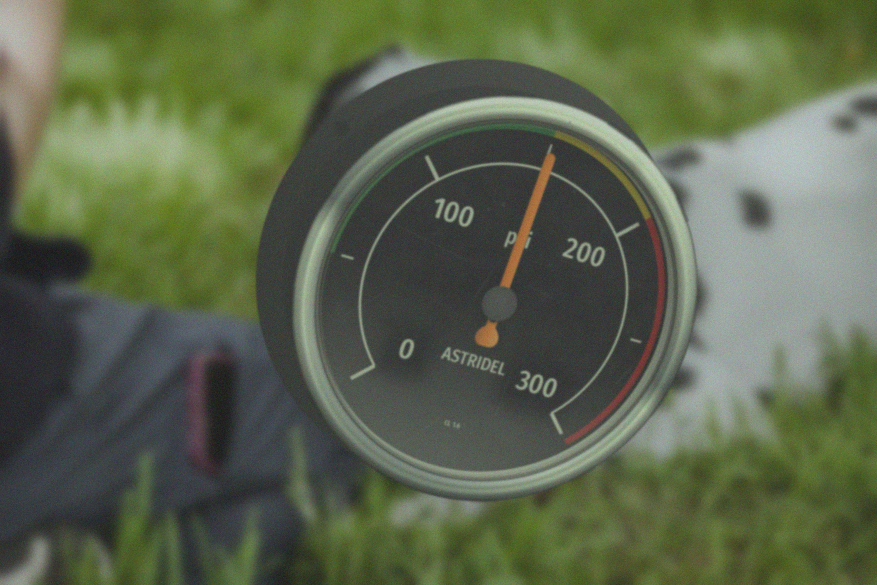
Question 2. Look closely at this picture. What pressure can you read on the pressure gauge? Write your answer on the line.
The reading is 150 psi
